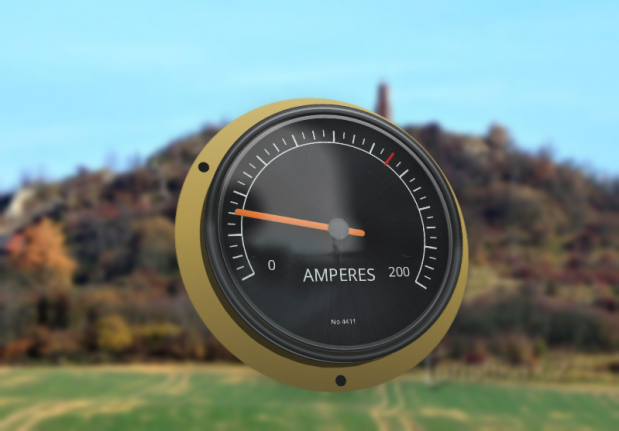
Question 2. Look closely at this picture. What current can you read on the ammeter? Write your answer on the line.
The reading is 30 A
